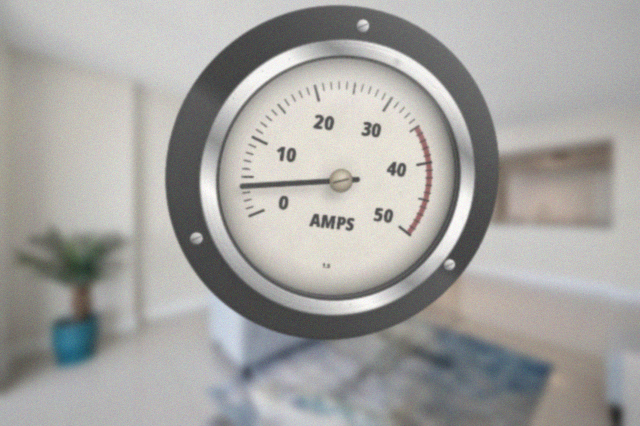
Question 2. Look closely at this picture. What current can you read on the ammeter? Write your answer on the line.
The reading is 4 A
